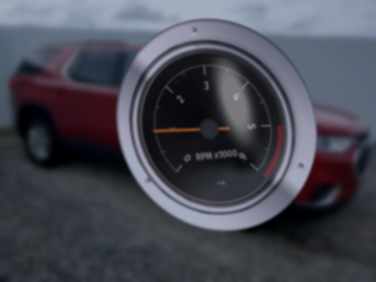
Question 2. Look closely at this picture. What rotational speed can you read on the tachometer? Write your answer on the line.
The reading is 1000 rpm
